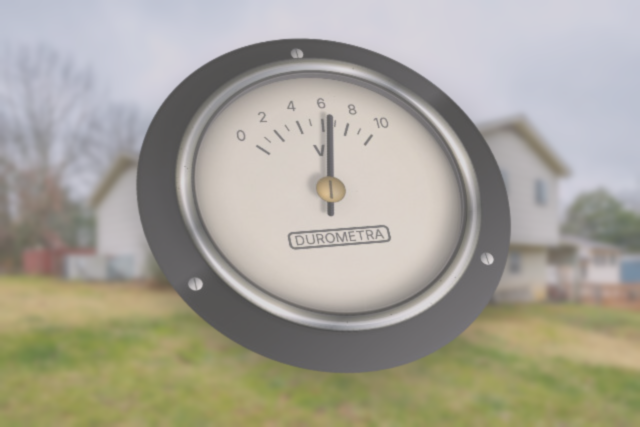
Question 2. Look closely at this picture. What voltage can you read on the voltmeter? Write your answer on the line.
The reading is 6.5 V
